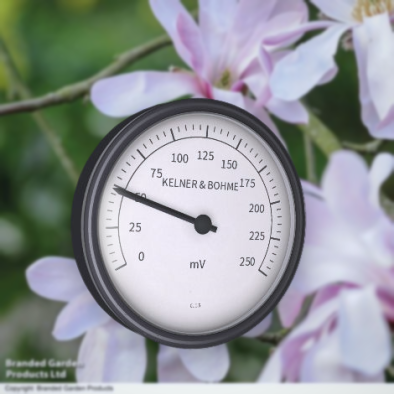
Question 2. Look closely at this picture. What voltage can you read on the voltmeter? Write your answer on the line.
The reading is 47.5 mV
